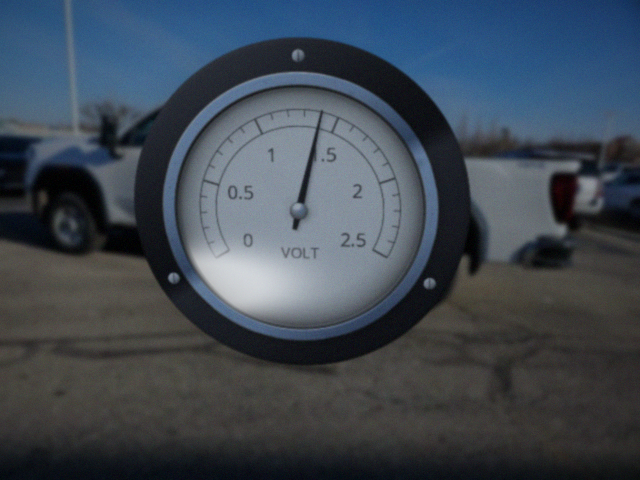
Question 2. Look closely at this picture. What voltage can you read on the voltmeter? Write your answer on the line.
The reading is 1.4 V
